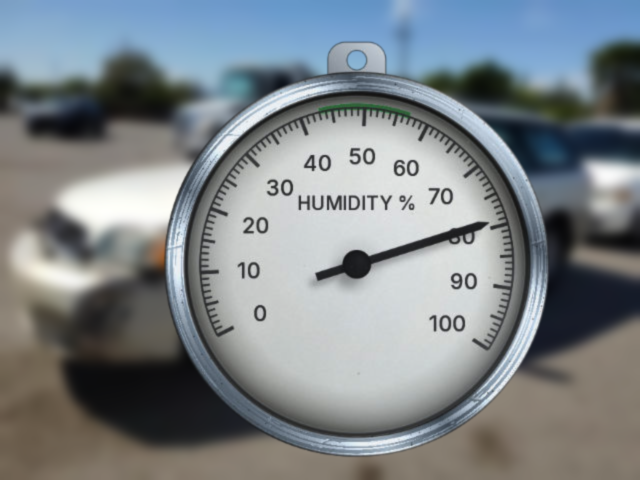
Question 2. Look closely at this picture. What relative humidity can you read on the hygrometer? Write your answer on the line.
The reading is 79 %
